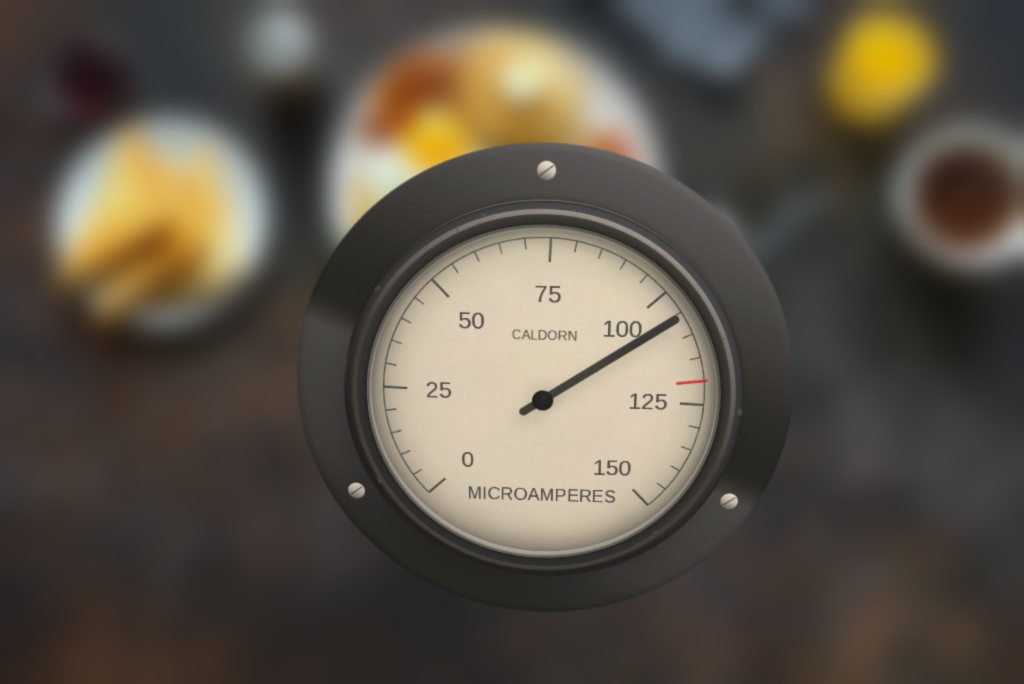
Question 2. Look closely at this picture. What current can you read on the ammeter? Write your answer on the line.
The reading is 105 µA
